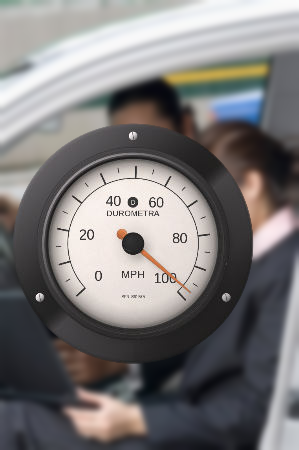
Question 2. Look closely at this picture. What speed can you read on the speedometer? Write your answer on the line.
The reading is 97.5 mph
